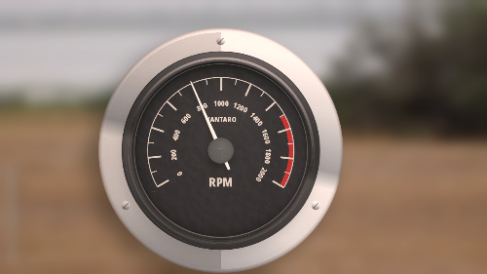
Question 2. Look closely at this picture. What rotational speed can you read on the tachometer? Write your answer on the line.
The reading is 800 rpm
